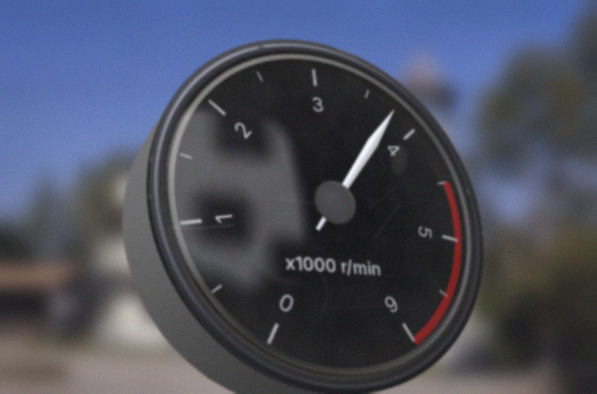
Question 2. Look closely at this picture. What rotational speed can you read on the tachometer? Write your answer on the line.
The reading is 3750 rpm
